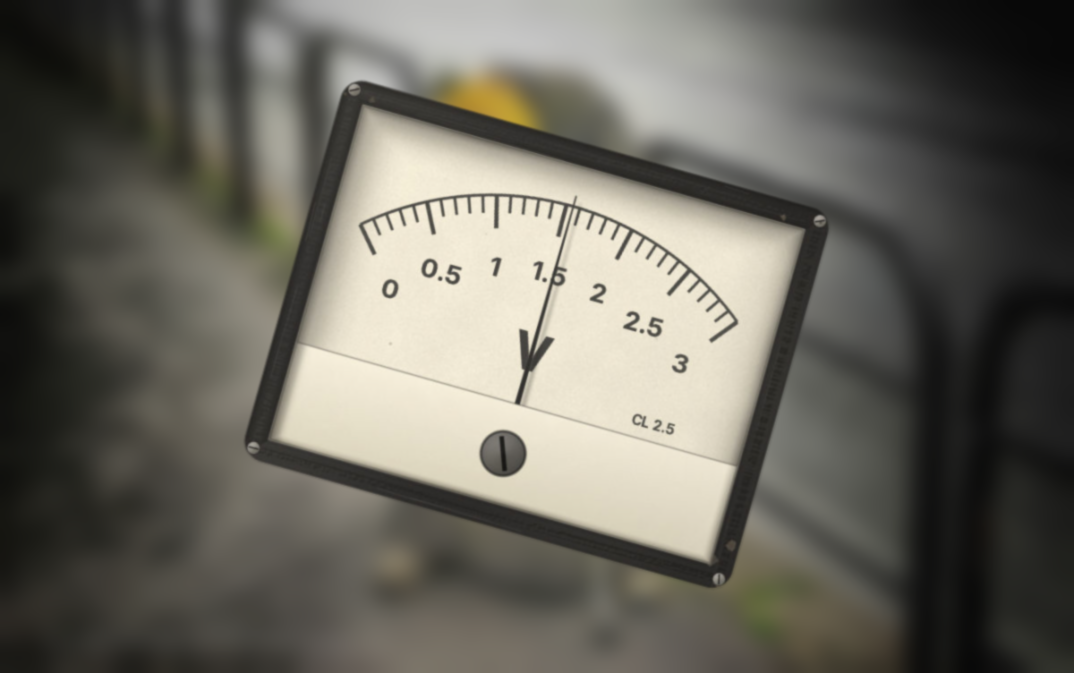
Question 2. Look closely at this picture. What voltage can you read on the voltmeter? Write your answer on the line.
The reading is 1.55 V
